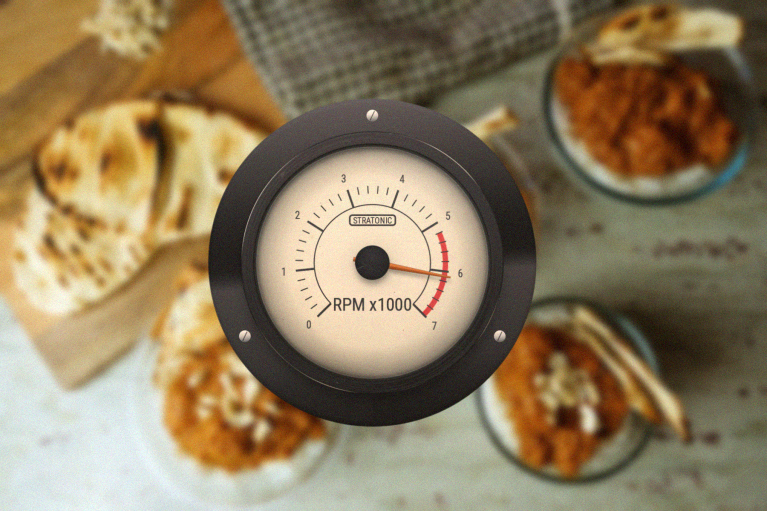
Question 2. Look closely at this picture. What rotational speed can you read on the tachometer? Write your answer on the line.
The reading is 6100 rpm
